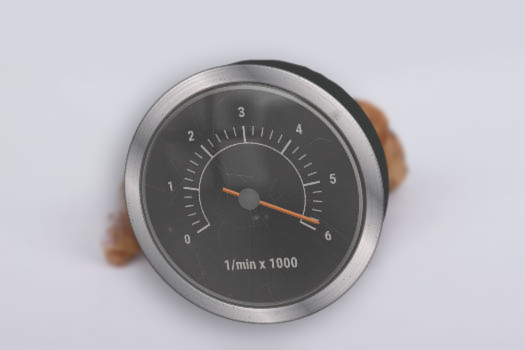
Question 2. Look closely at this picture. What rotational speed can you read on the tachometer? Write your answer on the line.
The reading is 5800 rpm
